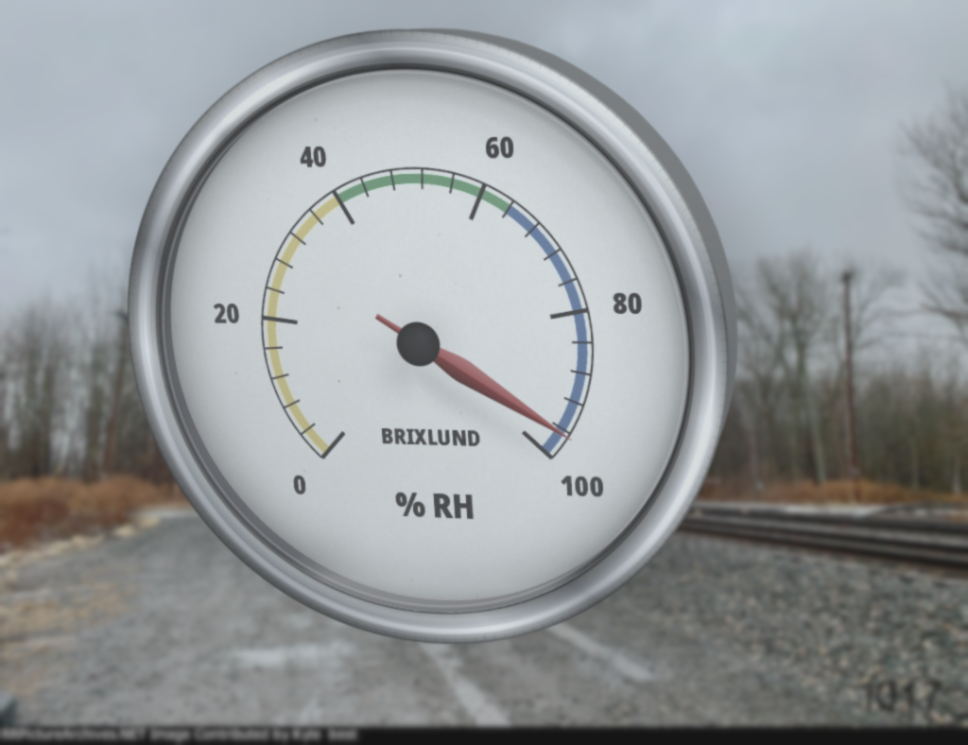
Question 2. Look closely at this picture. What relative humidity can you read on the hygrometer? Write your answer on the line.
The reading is 96 %
